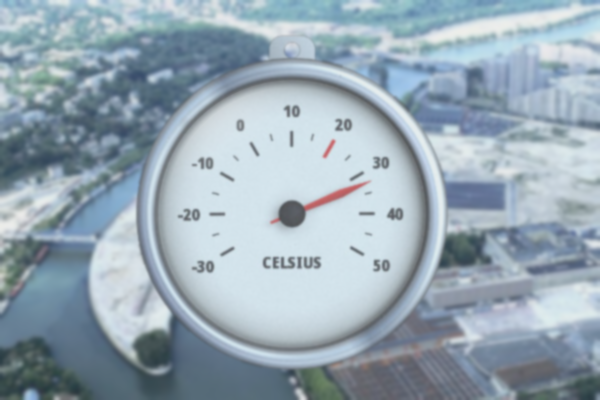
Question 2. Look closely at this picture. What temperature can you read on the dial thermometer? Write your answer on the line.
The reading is 32.5 °C
